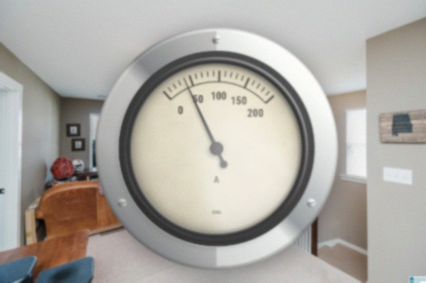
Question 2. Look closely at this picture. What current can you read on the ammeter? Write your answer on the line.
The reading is 40 A
